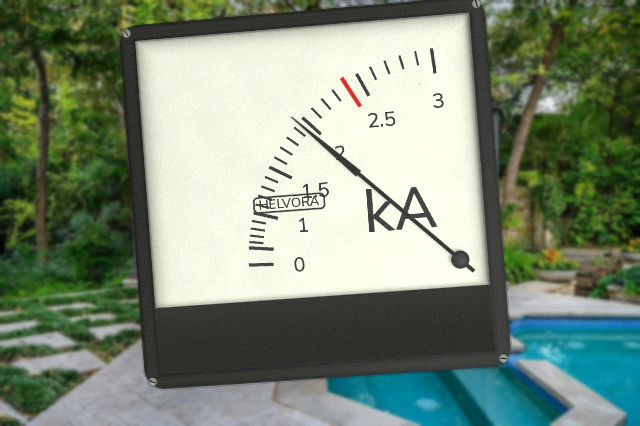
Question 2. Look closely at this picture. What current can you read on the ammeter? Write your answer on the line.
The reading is 1.95 kA
